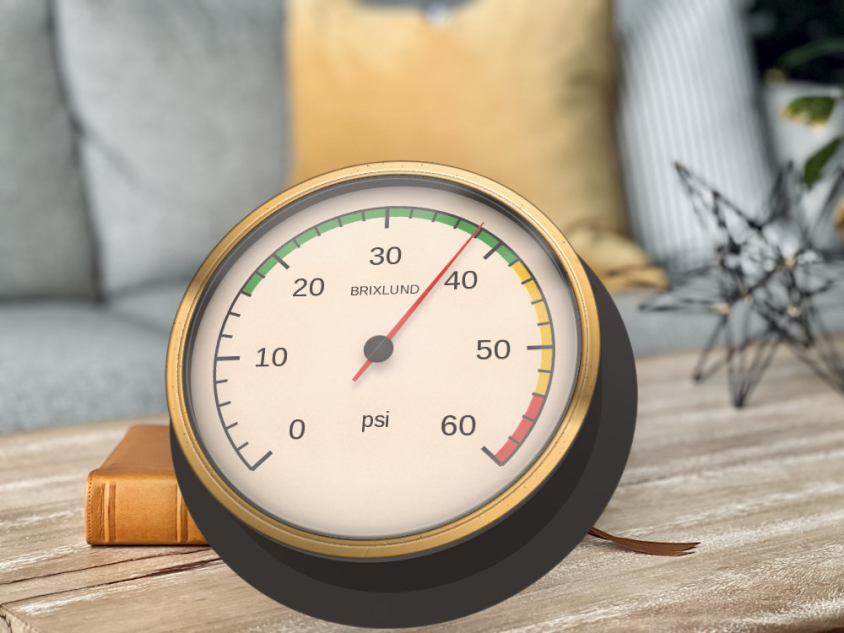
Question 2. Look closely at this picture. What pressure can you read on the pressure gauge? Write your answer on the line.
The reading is 38 psi
